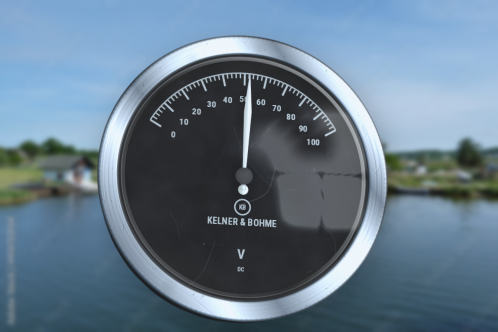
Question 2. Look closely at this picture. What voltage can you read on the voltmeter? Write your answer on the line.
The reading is 52 V
